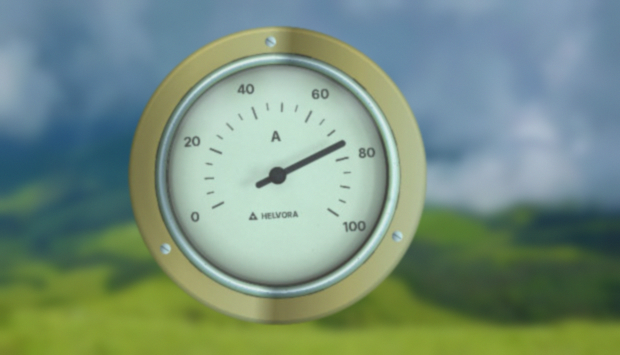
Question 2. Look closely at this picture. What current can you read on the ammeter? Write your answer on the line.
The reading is 75 A
